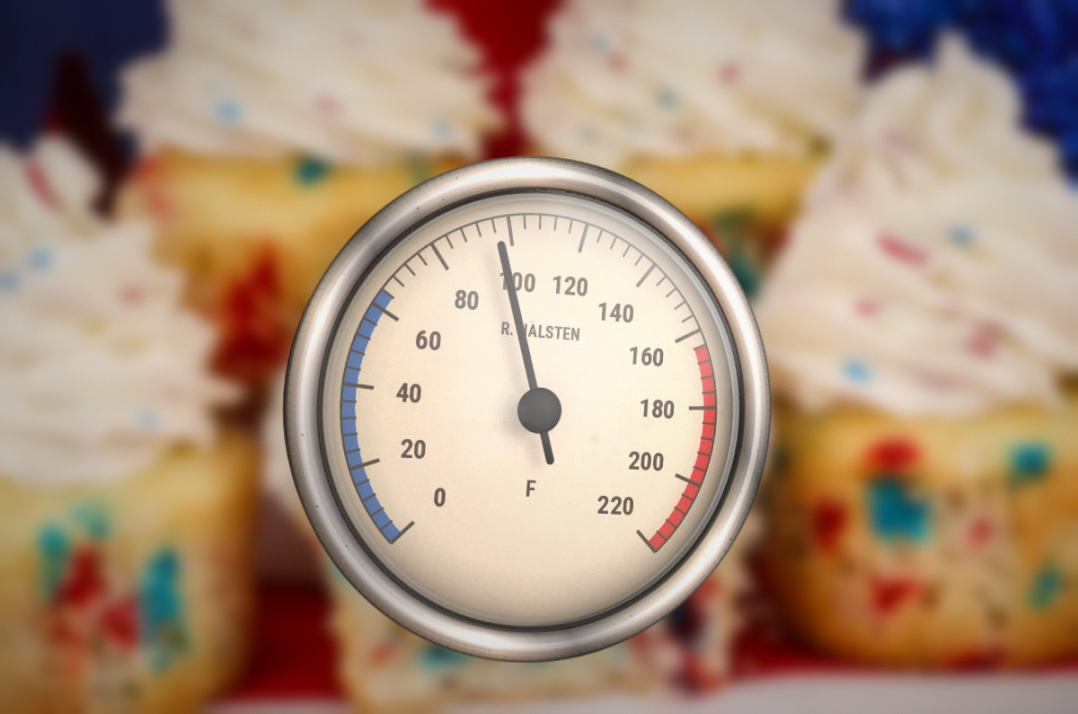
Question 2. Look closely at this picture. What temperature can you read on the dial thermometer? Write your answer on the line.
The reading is 96 °F
